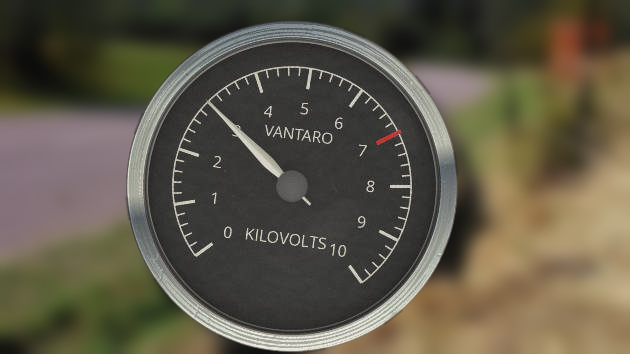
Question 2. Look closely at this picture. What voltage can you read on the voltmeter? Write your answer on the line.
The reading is 3 kV
